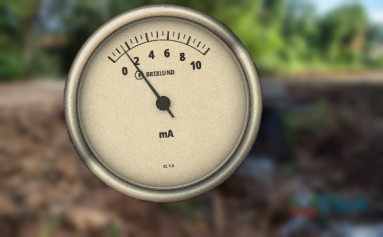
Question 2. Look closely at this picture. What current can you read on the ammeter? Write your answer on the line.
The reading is 1.5 mA
